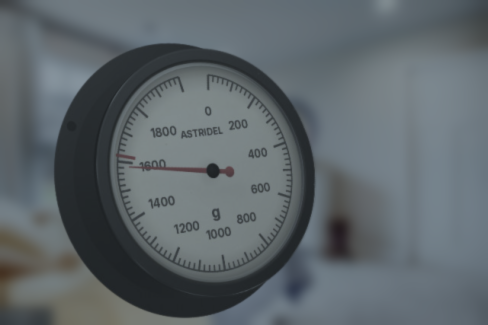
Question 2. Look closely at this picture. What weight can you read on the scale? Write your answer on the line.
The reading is 1580 g
